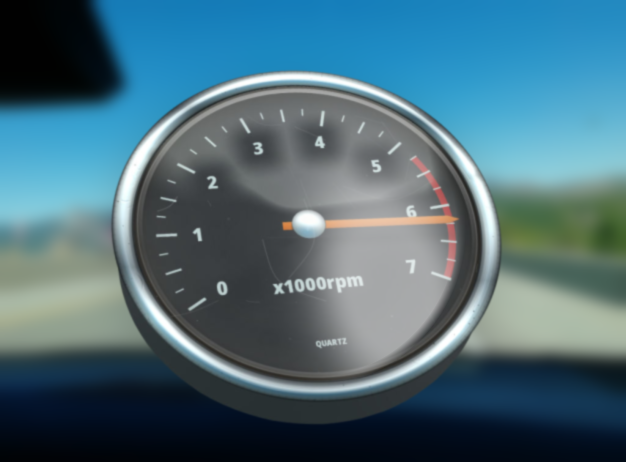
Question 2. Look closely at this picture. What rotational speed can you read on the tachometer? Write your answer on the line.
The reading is 6250 rpm
